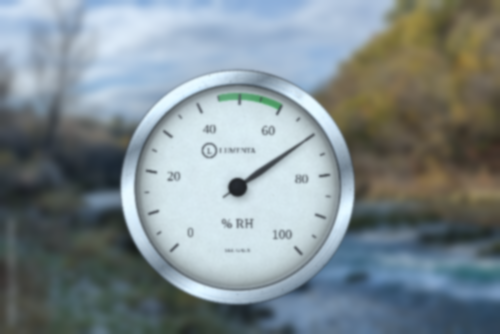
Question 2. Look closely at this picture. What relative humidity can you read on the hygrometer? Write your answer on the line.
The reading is 70 %
